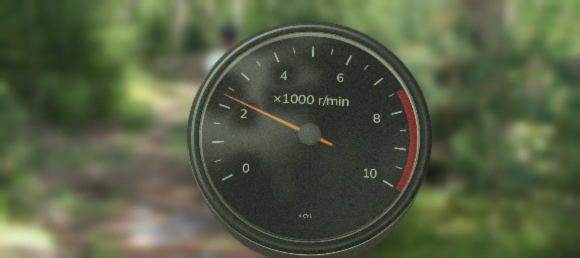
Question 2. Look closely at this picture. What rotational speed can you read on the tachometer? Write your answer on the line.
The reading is 2250 rpm
